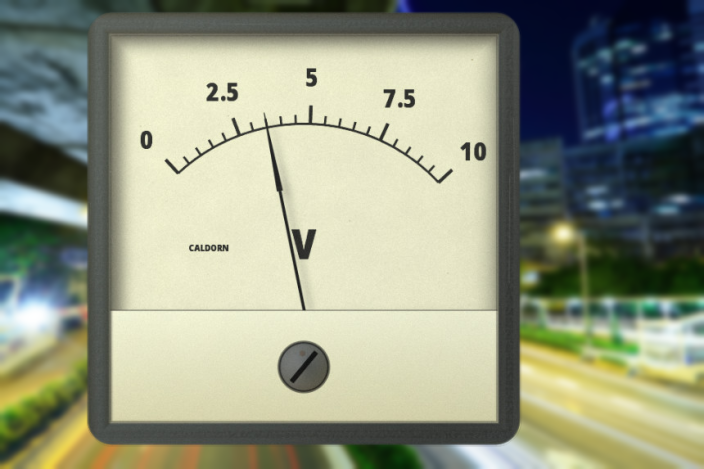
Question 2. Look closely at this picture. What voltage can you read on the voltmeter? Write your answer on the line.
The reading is 3.5 V
